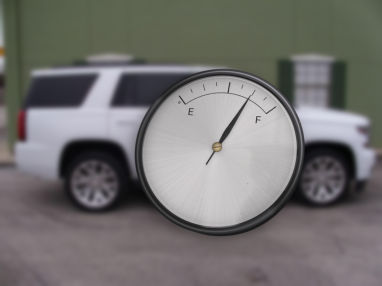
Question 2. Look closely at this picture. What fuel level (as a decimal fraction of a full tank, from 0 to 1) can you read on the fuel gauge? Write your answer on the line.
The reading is 0.75
